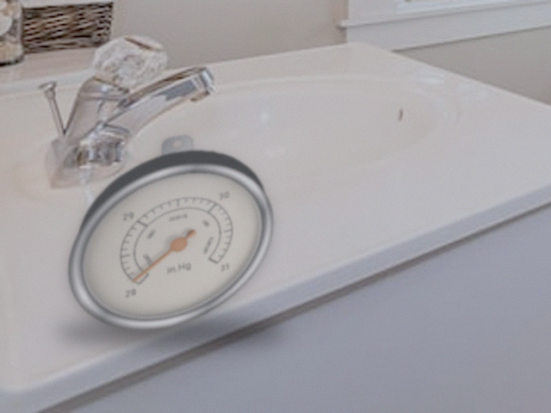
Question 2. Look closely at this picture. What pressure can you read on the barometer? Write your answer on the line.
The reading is 28.1 inHg
